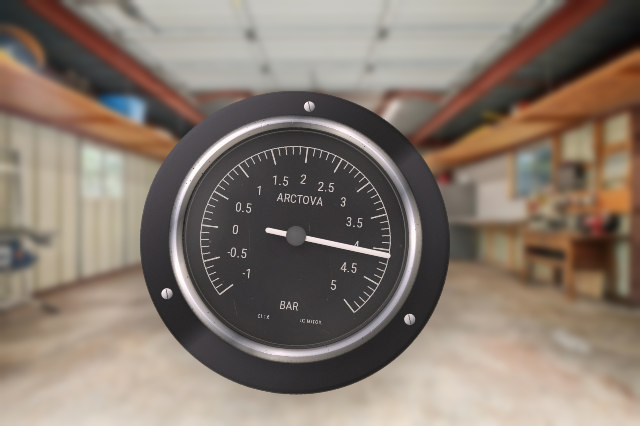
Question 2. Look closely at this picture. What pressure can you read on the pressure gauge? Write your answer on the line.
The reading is 4.1 bar
